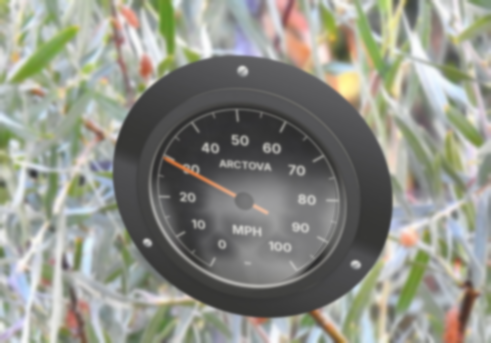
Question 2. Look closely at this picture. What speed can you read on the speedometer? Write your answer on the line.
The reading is 30 mph
